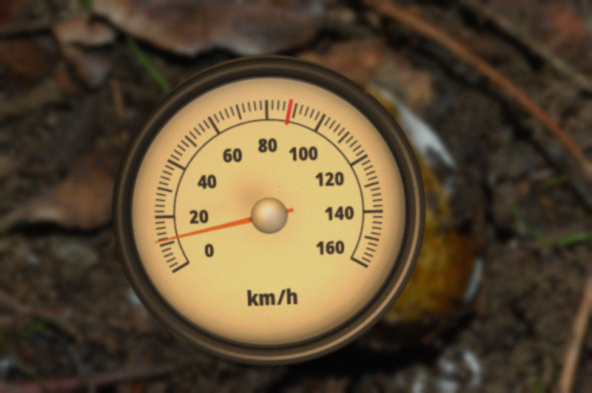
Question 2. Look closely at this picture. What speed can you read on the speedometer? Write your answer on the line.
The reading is 12 km/h
